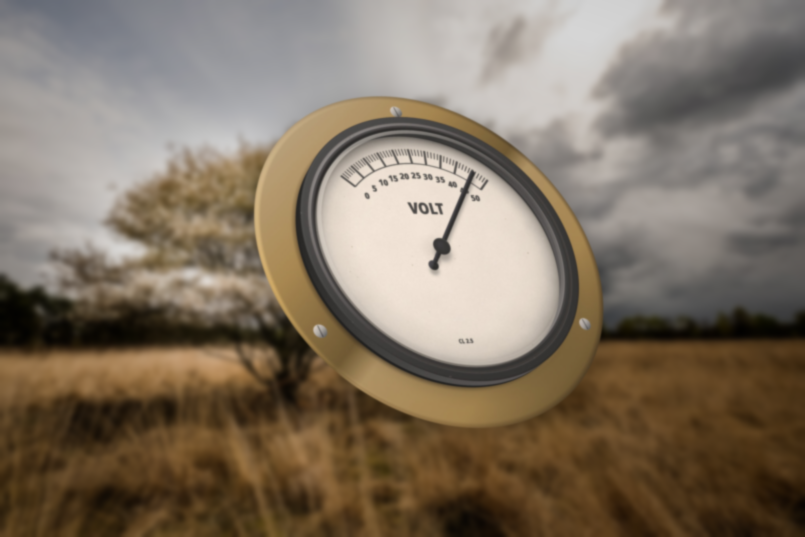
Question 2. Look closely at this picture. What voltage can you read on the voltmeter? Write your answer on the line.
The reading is 45 V
